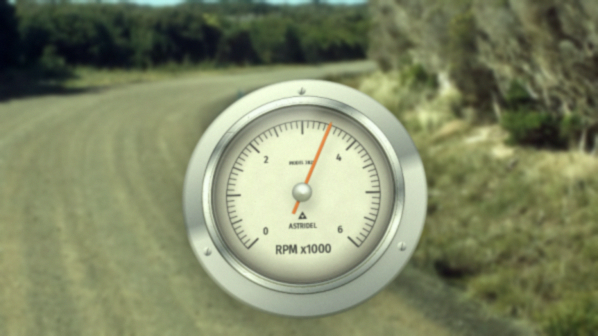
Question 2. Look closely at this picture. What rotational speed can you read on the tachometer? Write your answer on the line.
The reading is 3500 rpm
